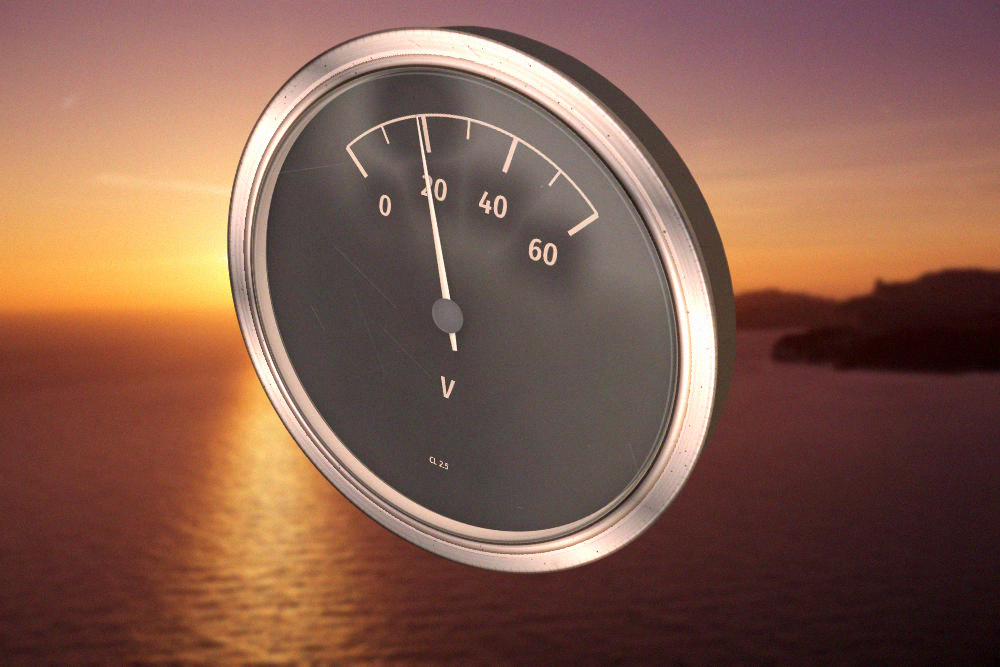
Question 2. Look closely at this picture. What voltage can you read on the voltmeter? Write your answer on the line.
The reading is 20 V
